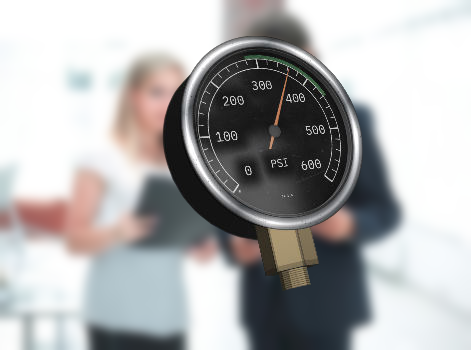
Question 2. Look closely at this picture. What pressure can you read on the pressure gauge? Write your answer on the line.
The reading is 360 psi
